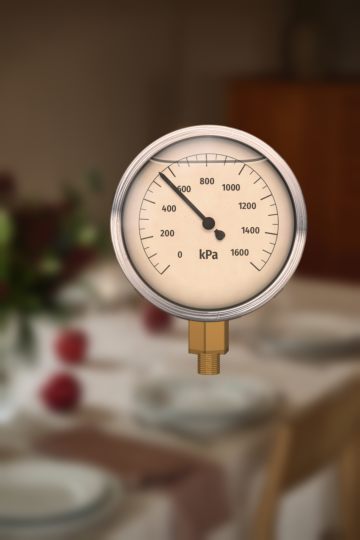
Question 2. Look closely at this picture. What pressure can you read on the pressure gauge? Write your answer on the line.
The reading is 550 kPa
